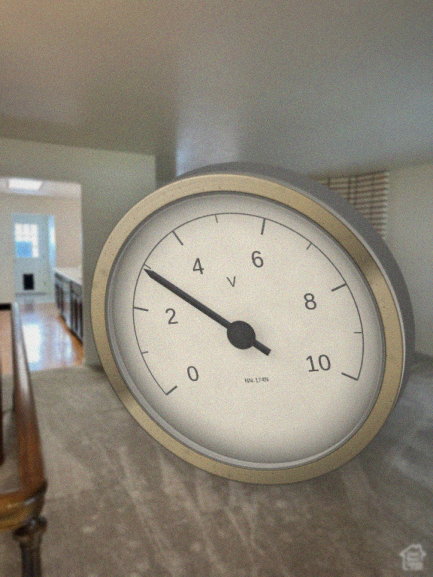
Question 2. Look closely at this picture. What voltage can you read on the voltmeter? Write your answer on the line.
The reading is 3 V
